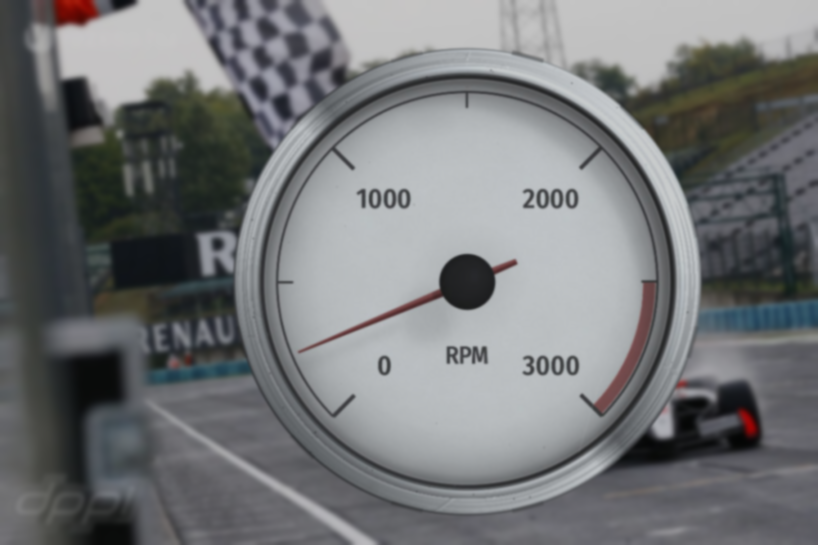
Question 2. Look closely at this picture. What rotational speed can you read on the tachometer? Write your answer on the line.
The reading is 250 rpm
